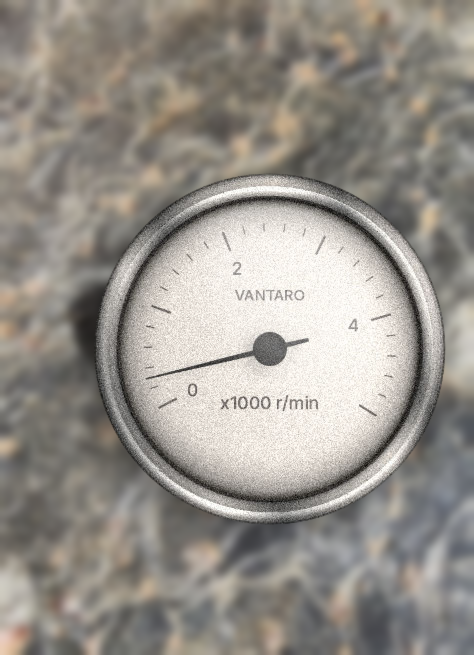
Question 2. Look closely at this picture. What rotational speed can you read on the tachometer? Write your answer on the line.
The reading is 300 rpm
